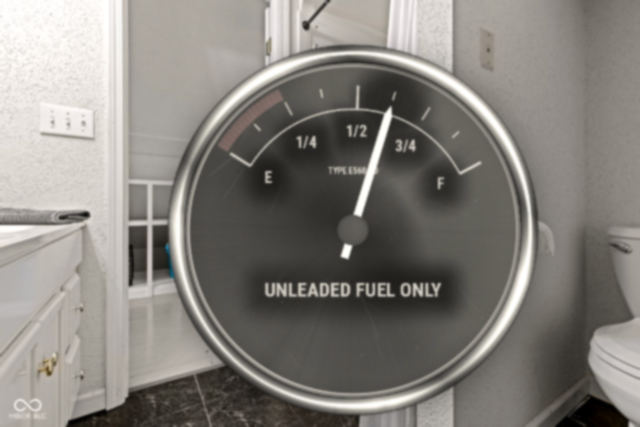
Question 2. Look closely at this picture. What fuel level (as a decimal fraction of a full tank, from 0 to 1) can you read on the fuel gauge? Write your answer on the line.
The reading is 0.625
